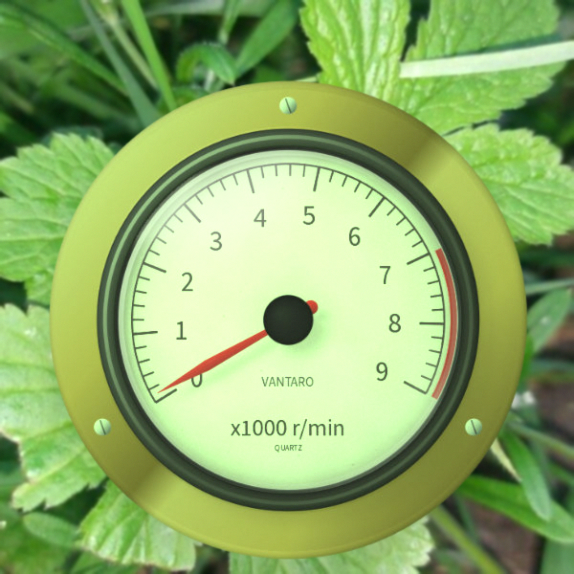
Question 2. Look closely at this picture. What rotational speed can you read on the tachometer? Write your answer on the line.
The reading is 100 rpm
